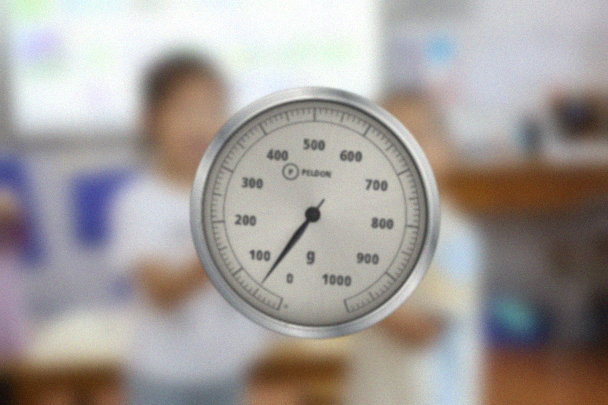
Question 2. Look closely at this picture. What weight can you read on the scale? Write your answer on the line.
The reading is 50 g
